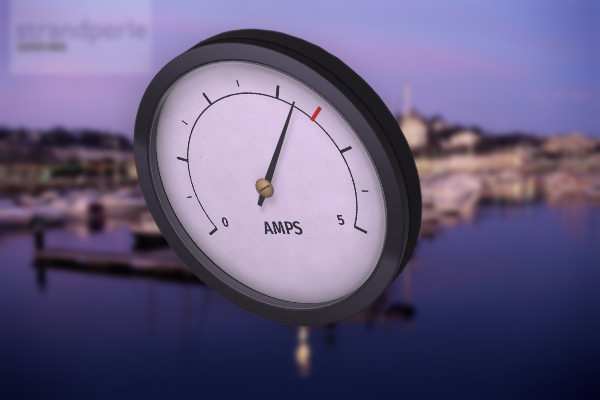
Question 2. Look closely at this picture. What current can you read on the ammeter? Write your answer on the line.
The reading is 3.25 A
